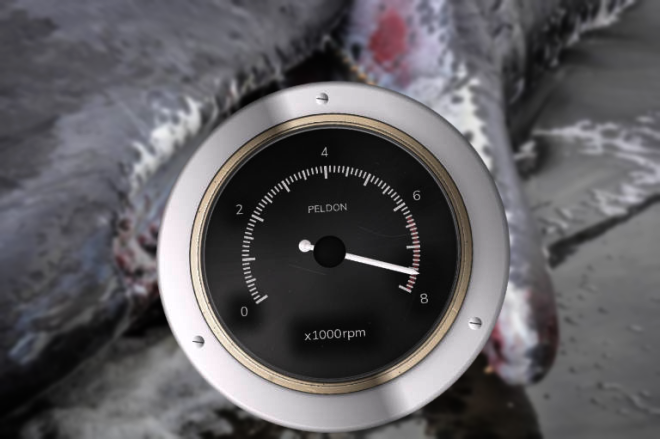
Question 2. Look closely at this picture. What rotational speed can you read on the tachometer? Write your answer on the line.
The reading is 7600 rpm
